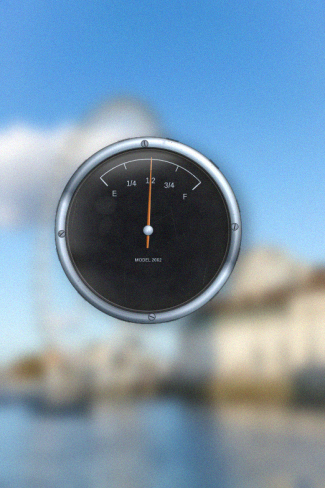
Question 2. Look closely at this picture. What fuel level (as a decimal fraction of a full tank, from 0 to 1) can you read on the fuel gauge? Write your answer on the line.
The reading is 0.5
